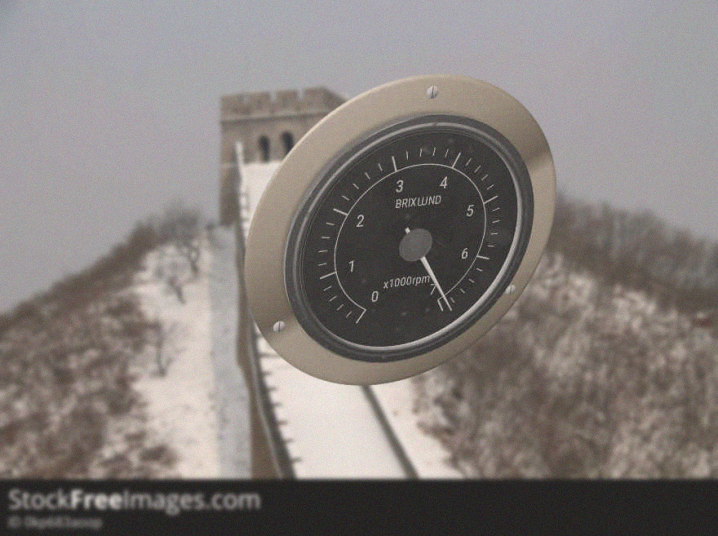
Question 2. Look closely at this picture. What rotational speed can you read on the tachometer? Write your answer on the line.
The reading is 6900 rpm
